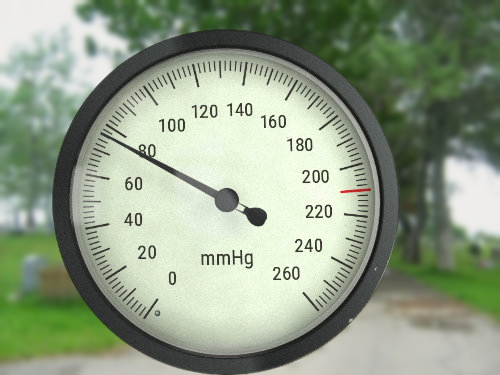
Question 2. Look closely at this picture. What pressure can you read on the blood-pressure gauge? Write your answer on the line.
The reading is 76 mmHg
